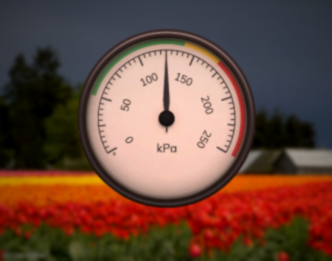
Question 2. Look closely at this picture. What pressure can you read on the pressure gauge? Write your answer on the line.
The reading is 125 kPa
